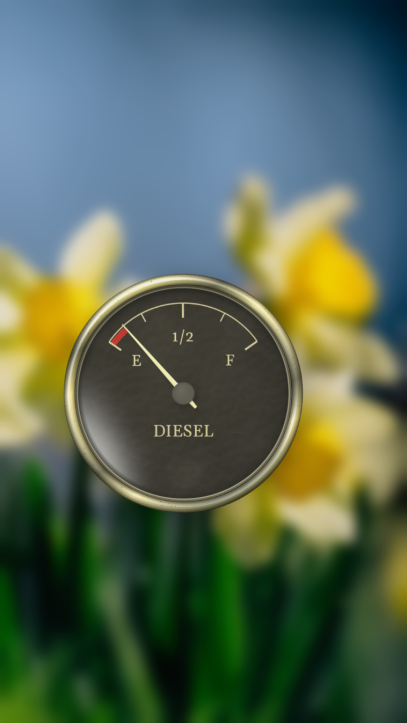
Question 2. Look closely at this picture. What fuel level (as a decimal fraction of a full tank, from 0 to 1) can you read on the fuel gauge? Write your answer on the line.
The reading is 0.125
